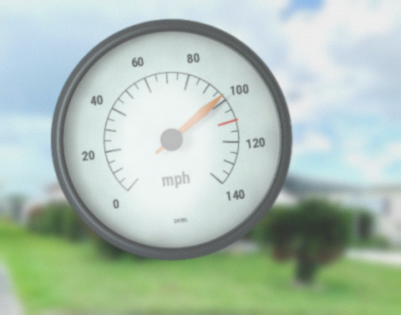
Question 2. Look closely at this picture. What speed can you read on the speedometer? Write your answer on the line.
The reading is 97.5 mph
